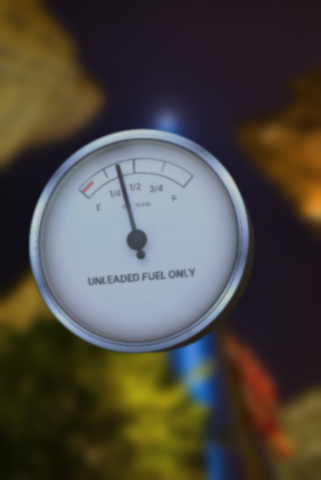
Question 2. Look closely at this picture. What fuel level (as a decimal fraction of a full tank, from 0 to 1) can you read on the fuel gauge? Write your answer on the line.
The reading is 0.375
